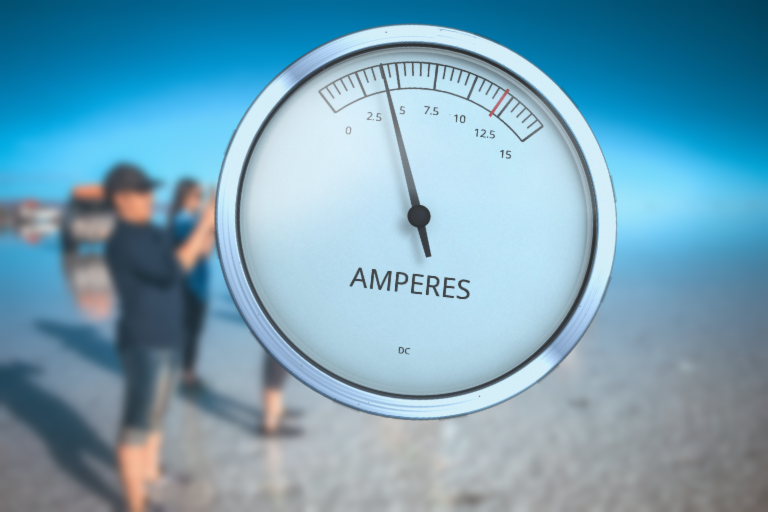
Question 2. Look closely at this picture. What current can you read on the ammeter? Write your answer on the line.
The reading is 4 A
